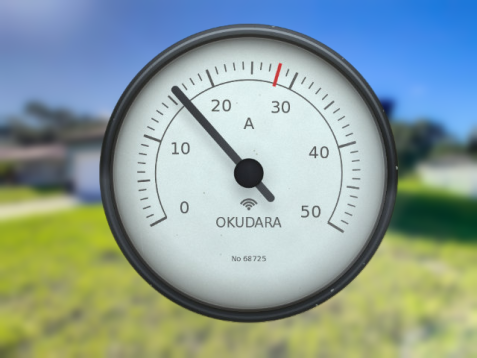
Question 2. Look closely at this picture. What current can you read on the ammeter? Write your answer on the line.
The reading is 16 A
